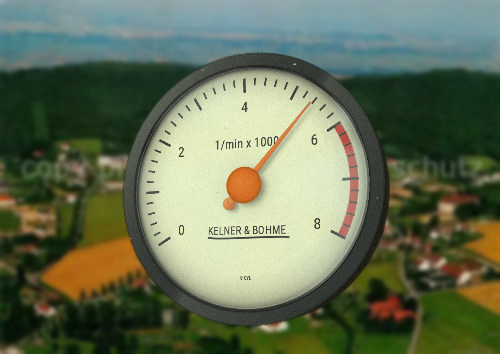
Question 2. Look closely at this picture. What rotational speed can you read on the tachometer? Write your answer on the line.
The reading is 5400 rpm
